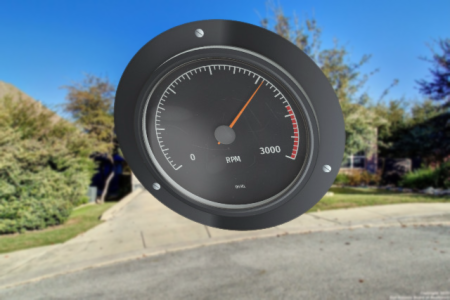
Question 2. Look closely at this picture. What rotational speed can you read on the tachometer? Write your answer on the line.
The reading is 2050 rpm
